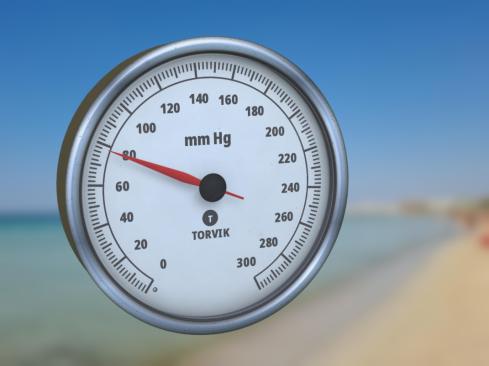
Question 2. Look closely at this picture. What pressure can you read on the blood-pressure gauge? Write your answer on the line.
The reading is 78 mmHg
